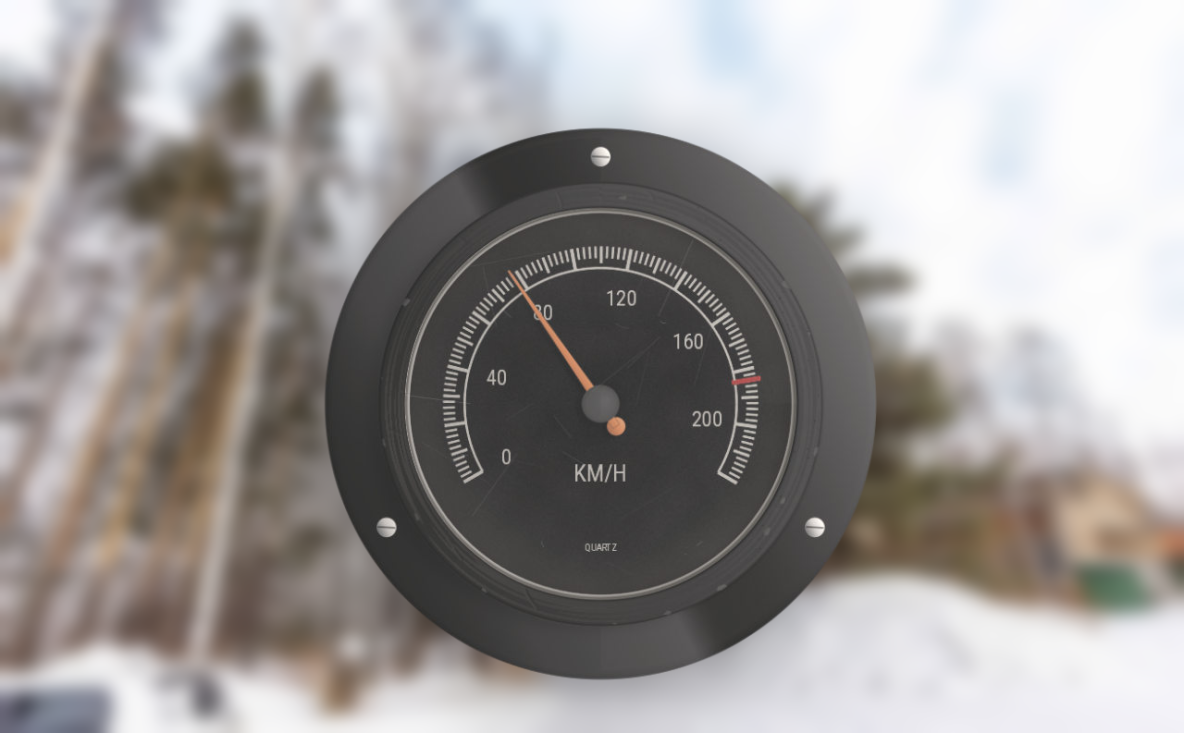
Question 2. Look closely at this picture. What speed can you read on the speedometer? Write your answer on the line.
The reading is 78 km/h
